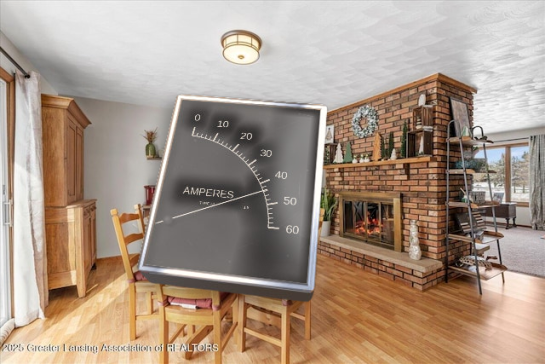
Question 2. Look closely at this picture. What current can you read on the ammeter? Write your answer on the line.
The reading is 44 A
